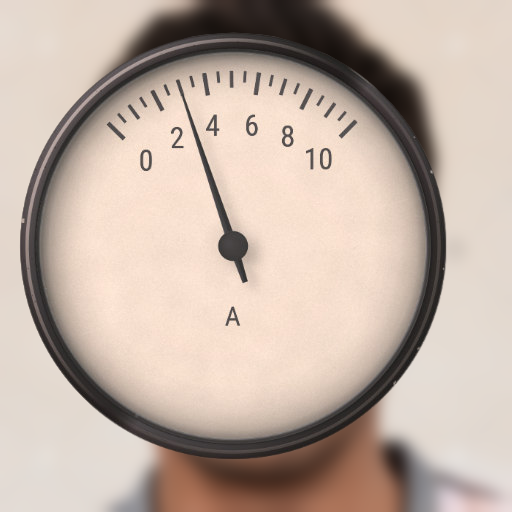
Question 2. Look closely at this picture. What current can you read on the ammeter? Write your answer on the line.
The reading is 3 A
